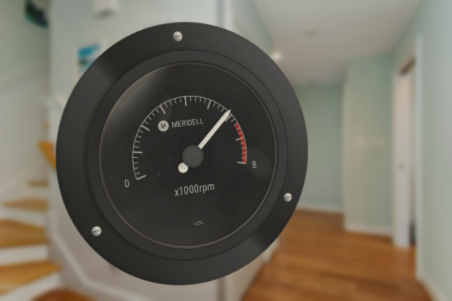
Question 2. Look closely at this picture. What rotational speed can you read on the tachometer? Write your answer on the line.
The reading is 5800 rpm
